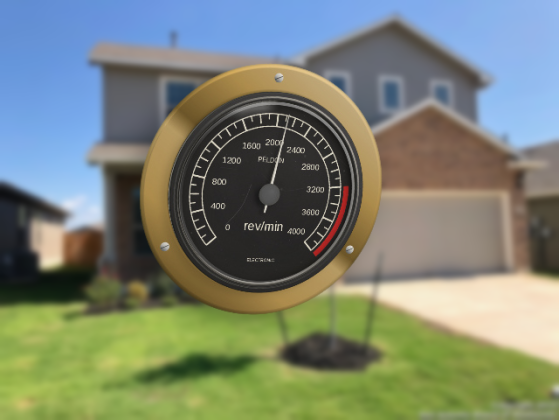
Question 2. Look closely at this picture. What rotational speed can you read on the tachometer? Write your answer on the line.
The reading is 2100 rpm
